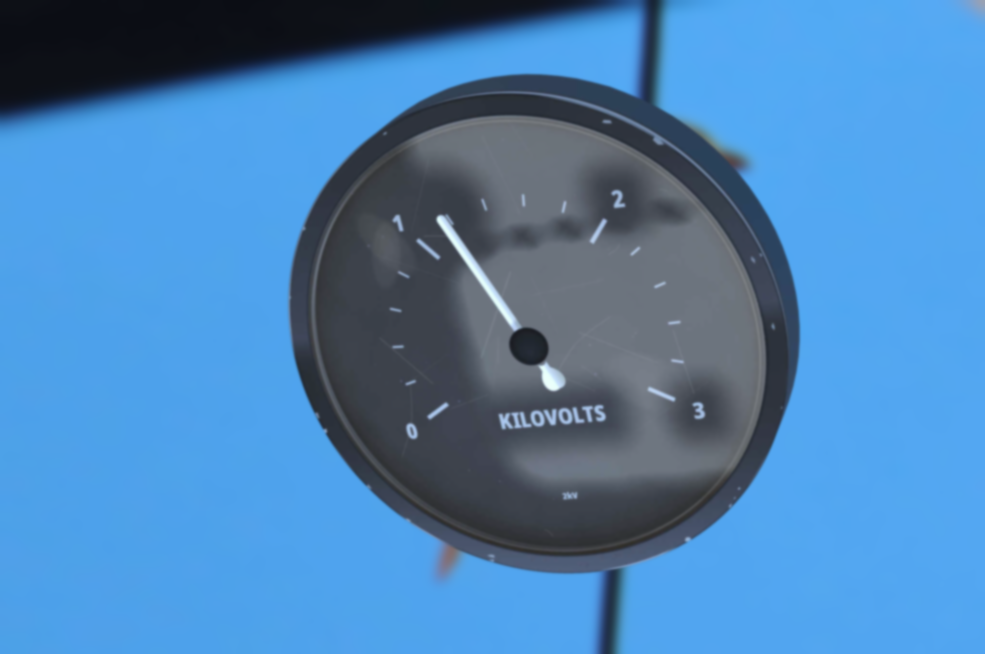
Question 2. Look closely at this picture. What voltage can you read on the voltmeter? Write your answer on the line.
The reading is 1.2 kV
